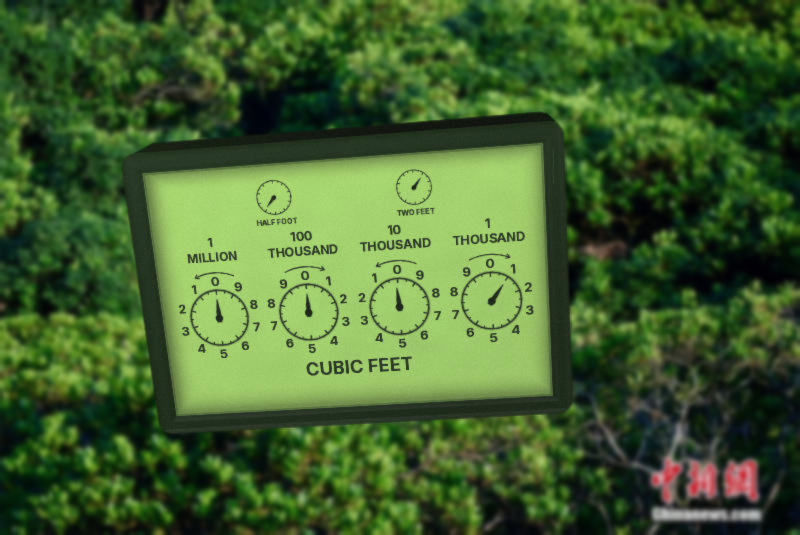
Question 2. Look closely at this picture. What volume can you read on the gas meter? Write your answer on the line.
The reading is 100 ft³
